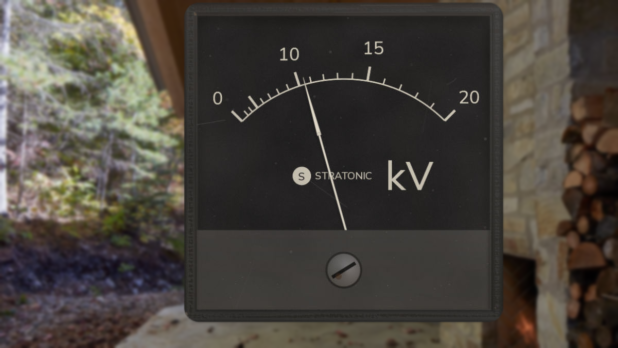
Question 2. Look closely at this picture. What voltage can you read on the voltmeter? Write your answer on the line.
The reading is 10.5 kV
